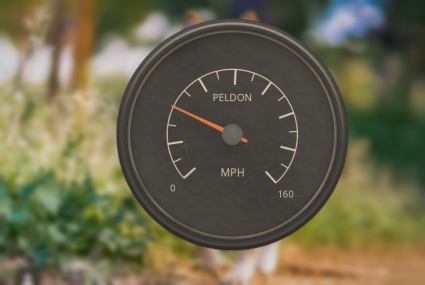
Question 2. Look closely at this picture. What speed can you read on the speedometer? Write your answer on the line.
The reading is 40 mph
